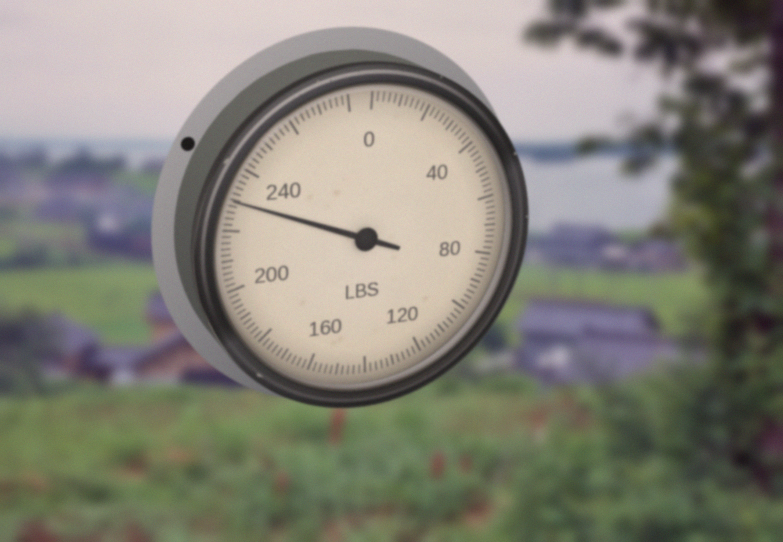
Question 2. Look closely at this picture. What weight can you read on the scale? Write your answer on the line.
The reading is 230 lb
